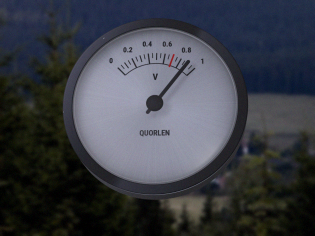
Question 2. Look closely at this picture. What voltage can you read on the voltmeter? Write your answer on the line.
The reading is 0.9 V
